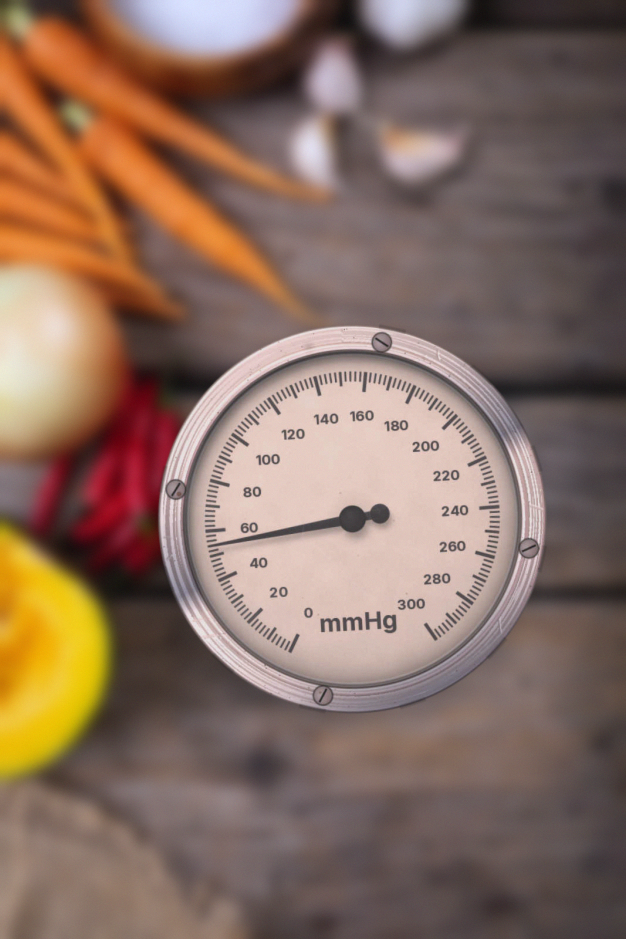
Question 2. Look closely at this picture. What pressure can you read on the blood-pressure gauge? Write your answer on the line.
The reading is 54 mmHg
